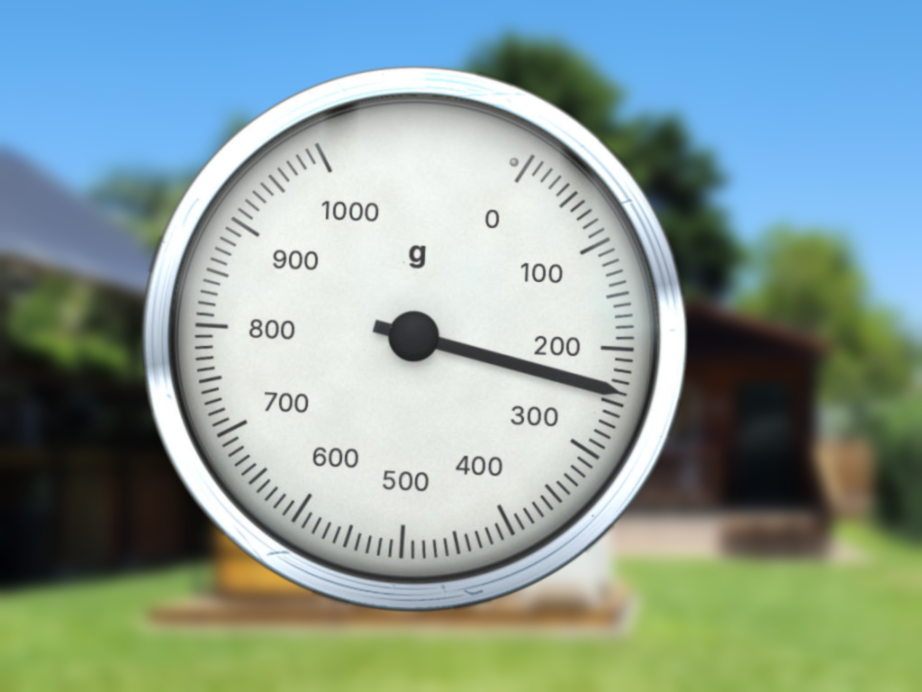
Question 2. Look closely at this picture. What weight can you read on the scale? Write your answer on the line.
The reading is 240 g
